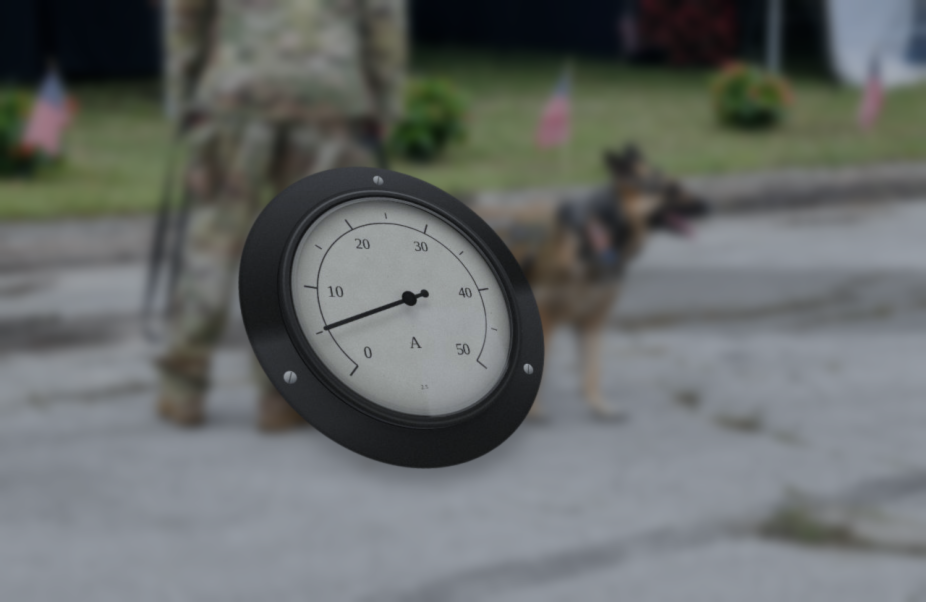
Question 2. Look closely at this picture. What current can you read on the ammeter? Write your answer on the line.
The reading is 5 A
